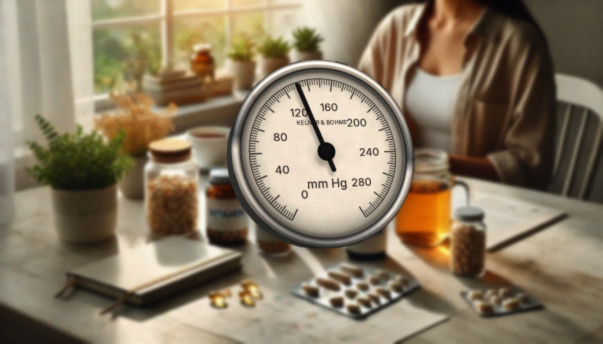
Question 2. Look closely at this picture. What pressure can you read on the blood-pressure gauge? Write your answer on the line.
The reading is 130 mmHg
